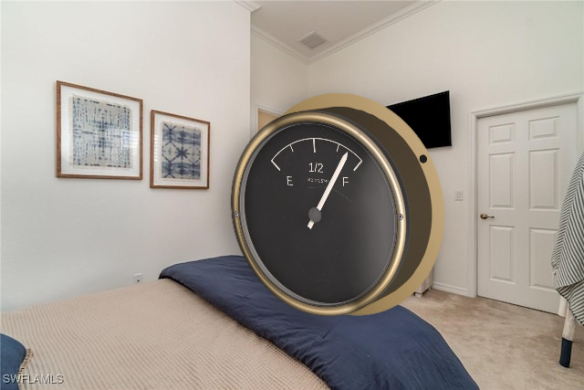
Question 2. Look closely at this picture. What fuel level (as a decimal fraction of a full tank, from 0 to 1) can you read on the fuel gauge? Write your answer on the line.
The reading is 0.875
